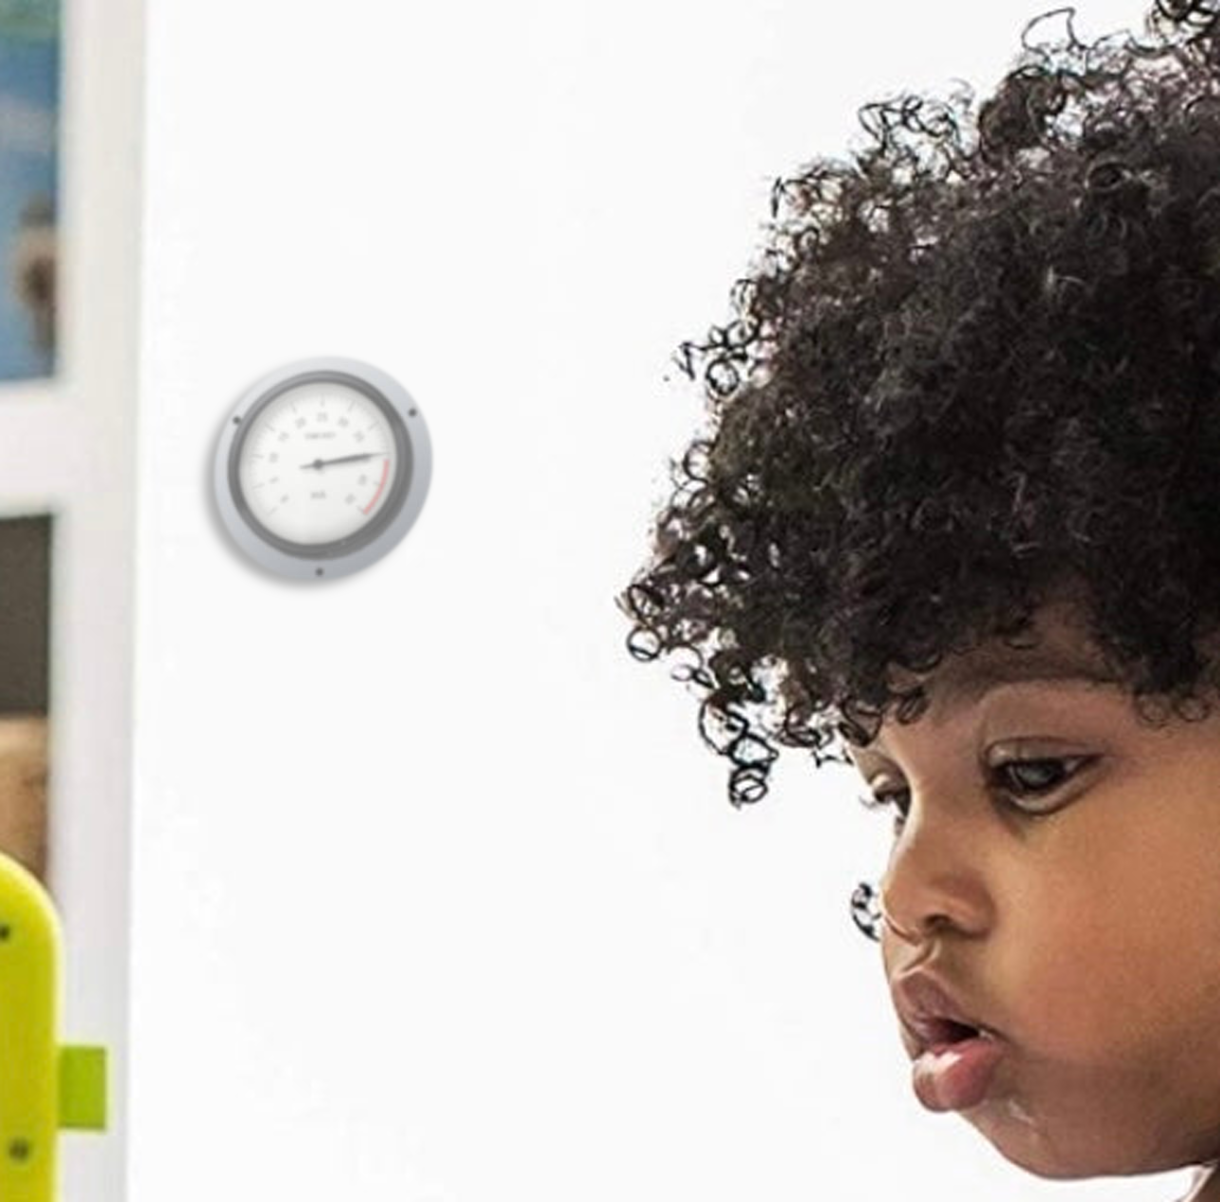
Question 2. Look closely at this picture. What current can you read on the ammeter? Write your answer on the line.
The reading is 40 mA
